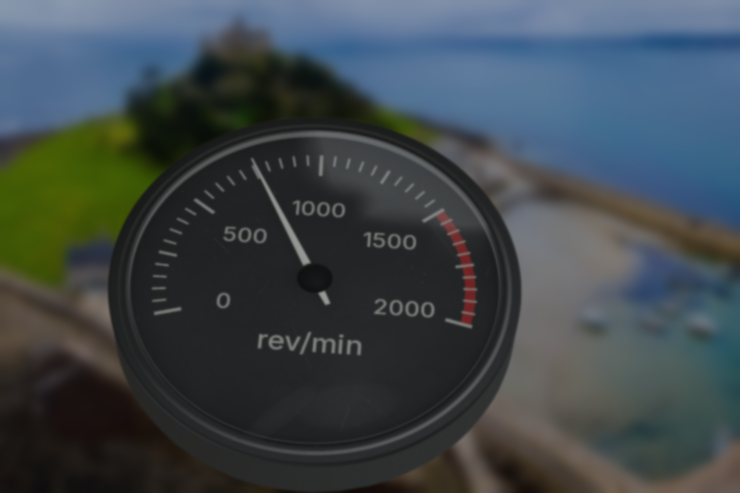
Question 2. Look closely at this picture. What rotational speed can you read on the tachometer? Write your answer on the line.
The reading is 750 rpm
